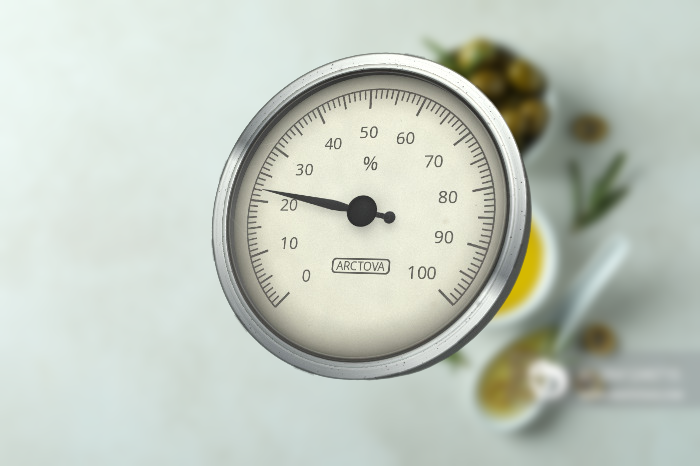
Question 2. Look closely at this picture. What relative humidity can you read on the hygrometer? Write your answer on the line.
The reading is 22 %
